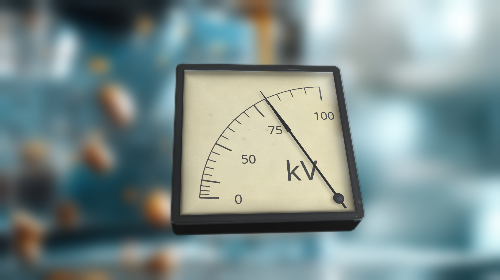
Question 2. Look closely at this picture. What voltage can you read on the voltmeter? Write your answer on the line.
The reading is 80 kV
